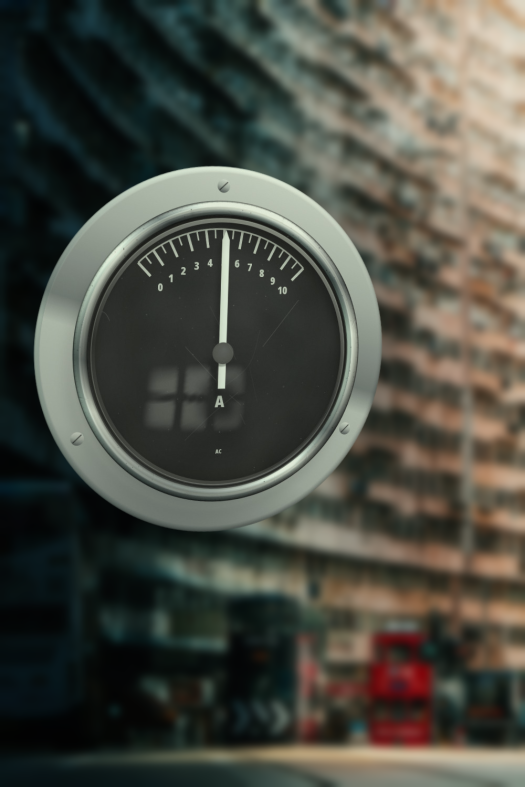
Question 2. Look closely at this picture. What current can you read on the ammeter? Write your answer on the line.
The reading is 5 A
